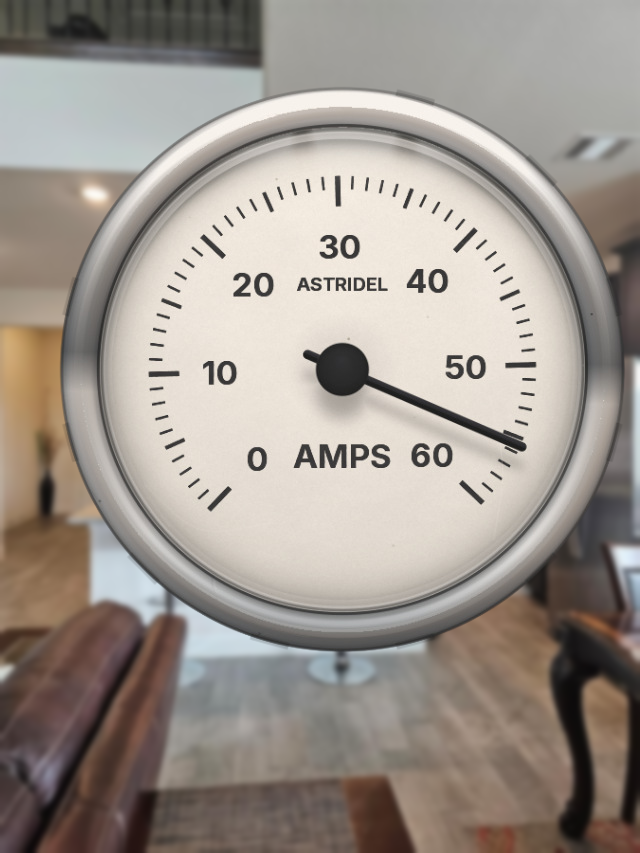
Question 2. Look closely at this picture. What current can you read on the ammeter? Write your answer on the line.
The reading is 55.5 A
